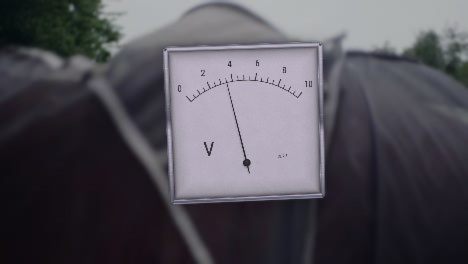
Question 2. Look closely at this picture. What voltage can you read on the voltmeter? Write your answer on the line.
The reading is 3.5 V
